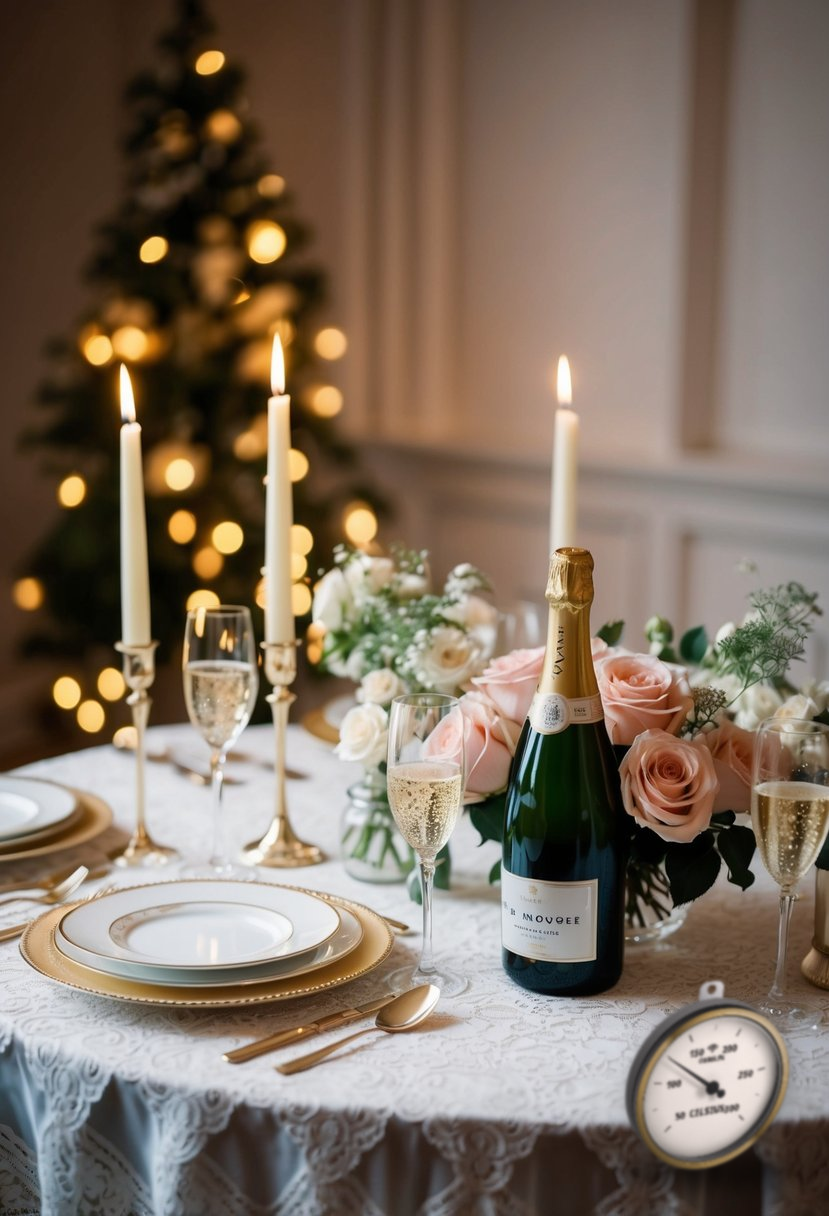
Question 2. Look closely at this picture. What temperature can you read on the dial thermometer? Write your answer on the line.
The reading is 125 °C
